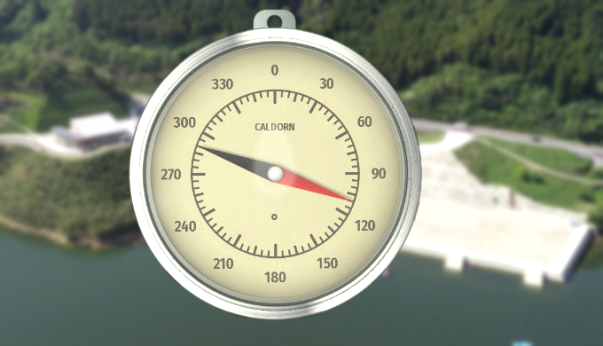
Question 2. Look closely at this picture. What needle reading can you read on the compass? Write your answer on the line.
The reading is 110 °
